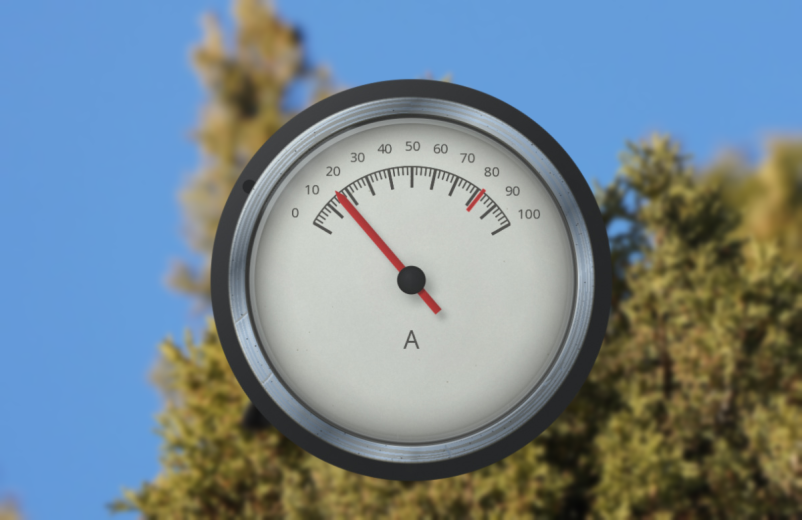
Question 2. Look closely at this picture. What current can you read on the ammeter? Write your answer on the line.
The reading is 16 A
